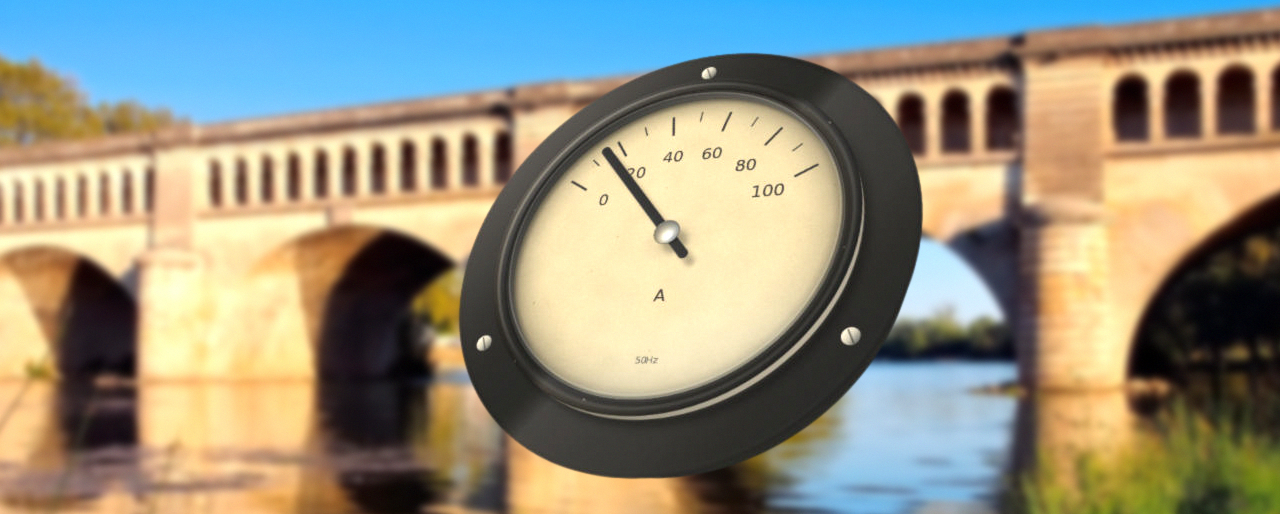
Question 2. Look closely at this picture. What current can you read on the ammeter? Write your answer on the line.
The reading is 15 A
